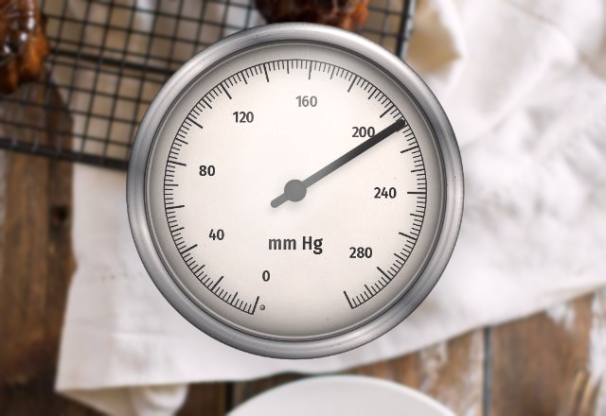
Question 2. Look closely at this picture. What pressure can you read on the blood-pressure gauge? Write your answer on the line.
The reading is 208 mmHg
